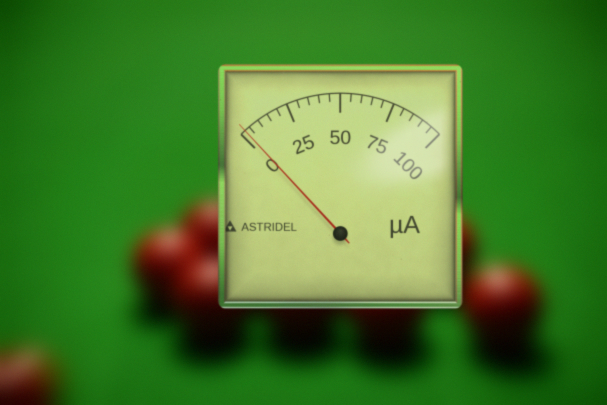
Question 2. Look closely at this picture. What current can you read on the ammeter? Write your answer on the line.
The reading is 2.5 µA
